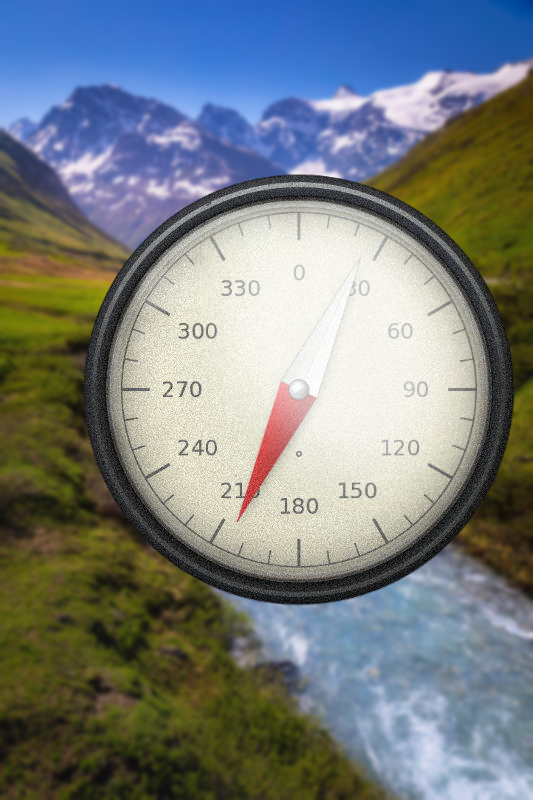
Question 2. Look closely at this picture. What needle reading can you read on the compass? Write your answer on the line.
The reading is 205 °
